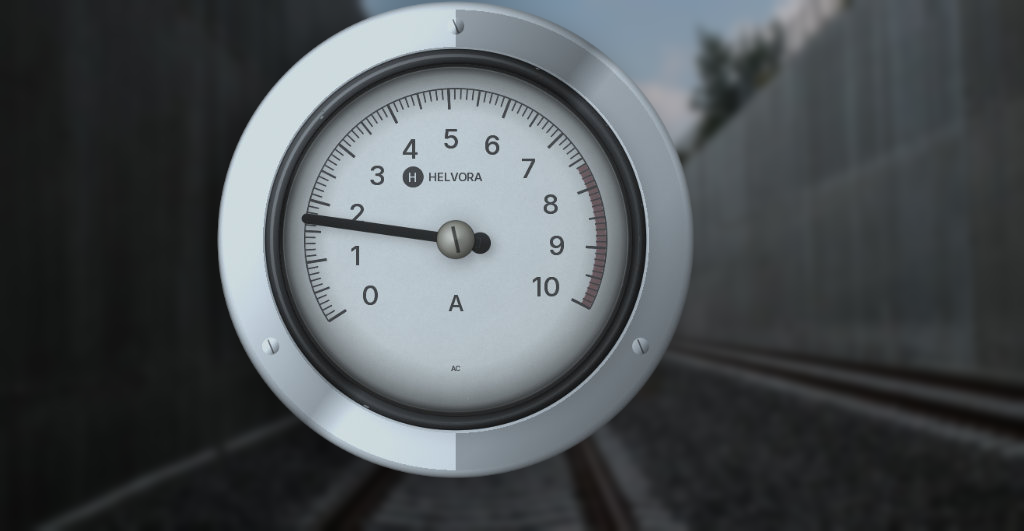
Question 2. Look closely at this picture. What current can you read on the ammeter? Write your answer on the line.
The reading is 1.7 A
